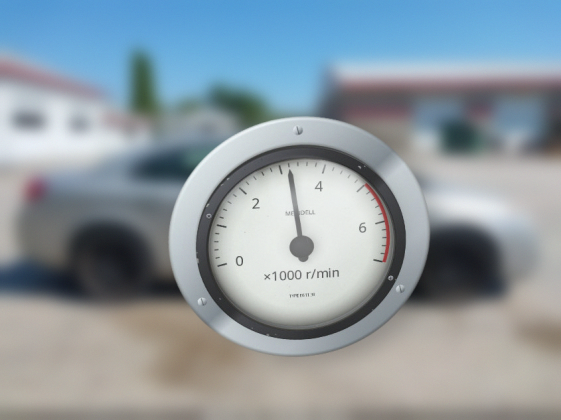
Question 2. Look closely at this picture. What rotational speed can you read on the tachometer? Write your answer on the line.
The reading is 3200 rpm
